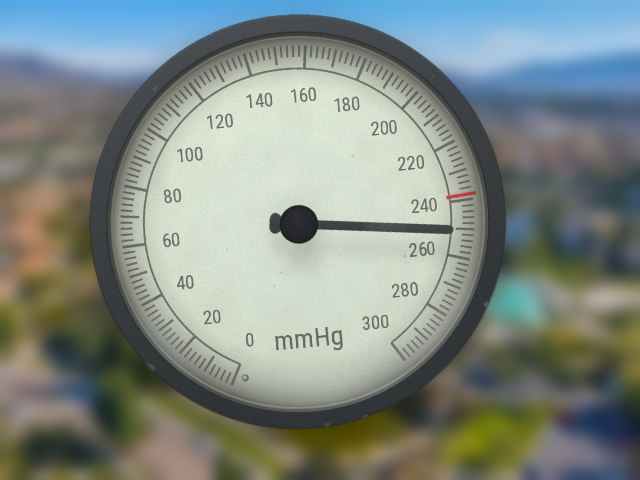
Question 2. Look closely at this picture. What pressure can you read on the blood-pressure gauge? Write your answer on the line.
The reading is 250 mmHg
